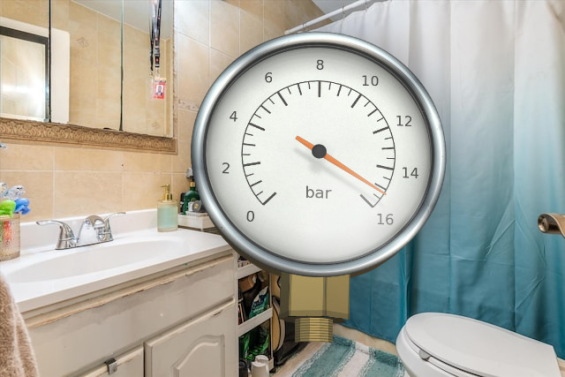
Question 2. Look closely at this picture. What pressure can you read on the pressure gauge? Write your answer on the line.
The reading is 15.25 bar
